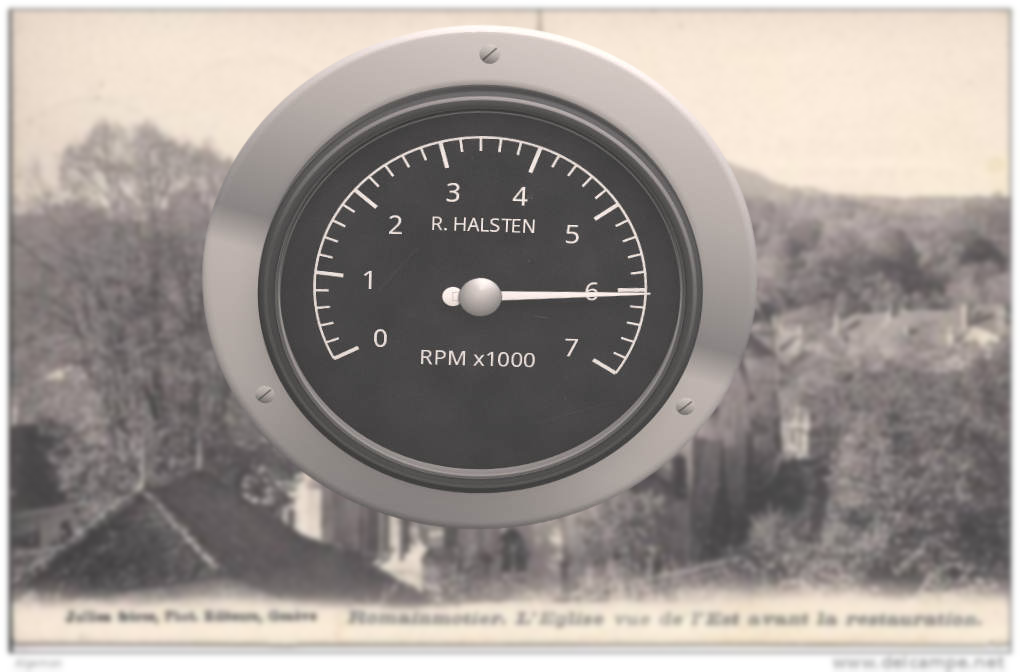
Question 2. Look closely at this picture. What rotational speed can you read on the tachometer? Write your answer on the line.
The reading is 6000 rpm
